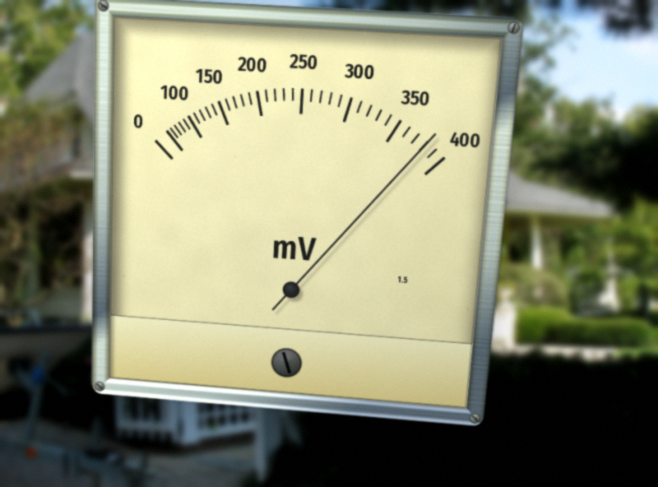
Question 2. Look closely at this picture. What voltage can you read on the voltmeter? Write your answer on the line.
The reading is 380 mV
